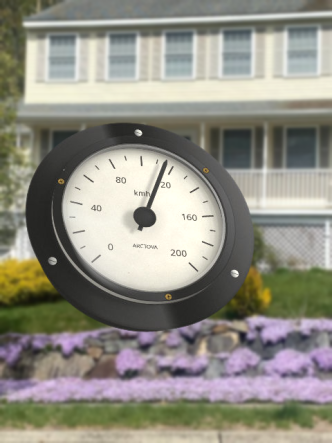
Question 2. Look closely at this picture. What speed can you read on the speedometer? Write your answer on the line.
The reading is 115 km/h
